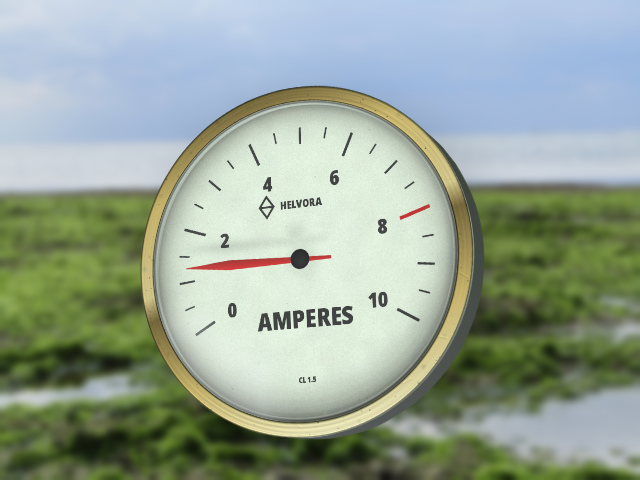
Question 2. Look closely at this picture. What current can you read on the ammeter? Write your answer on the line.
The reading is 1.25 A
